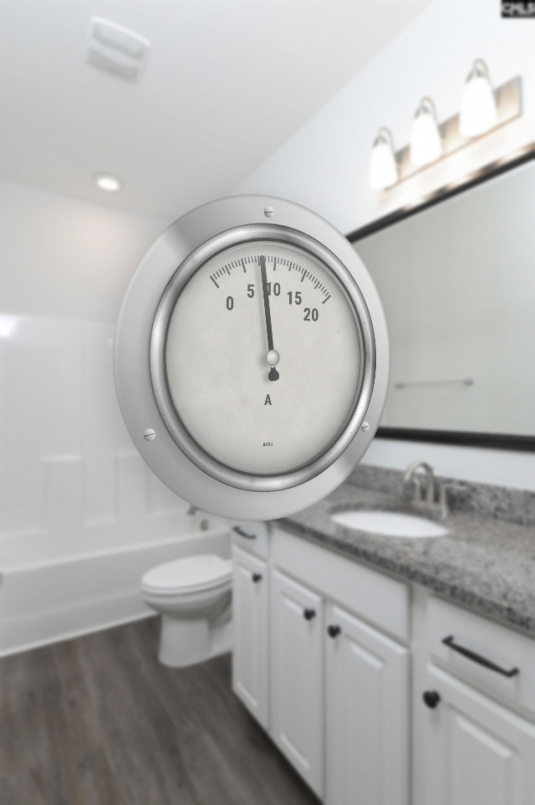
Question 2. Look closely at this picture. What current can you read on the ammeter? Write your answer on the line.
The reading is 7.5 A
